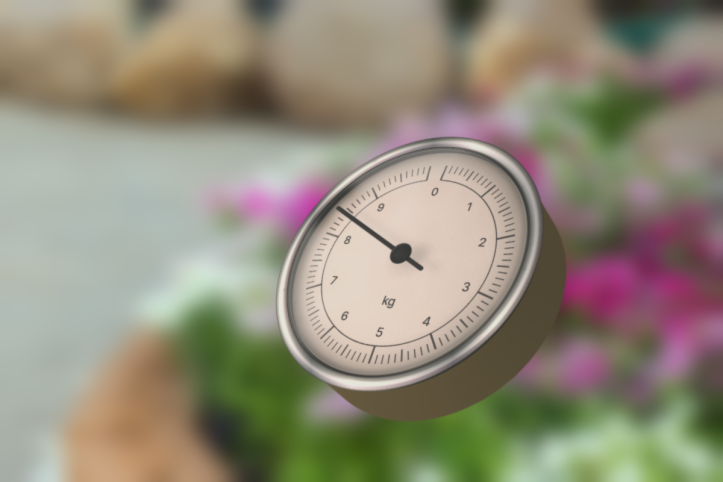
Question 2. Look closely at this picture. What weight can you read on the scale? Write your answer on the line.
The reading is 8.4 kg
